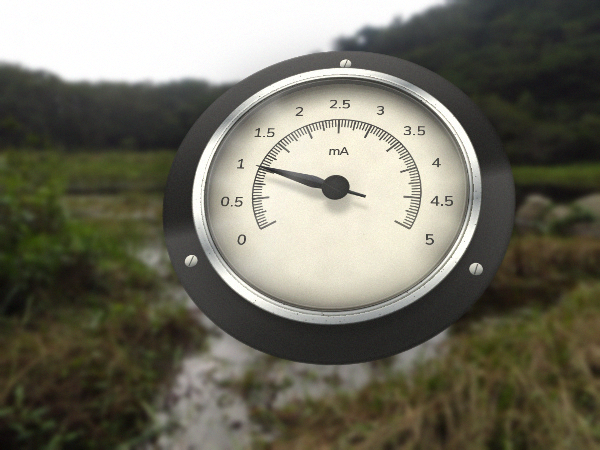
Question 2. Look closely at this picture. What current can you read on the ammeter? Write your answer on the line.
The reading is 1 mA
